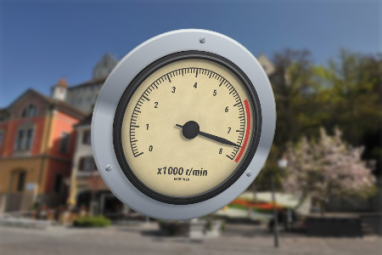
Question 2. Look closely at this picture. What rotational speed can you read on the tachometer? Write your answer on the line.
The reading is 7500 rpm
